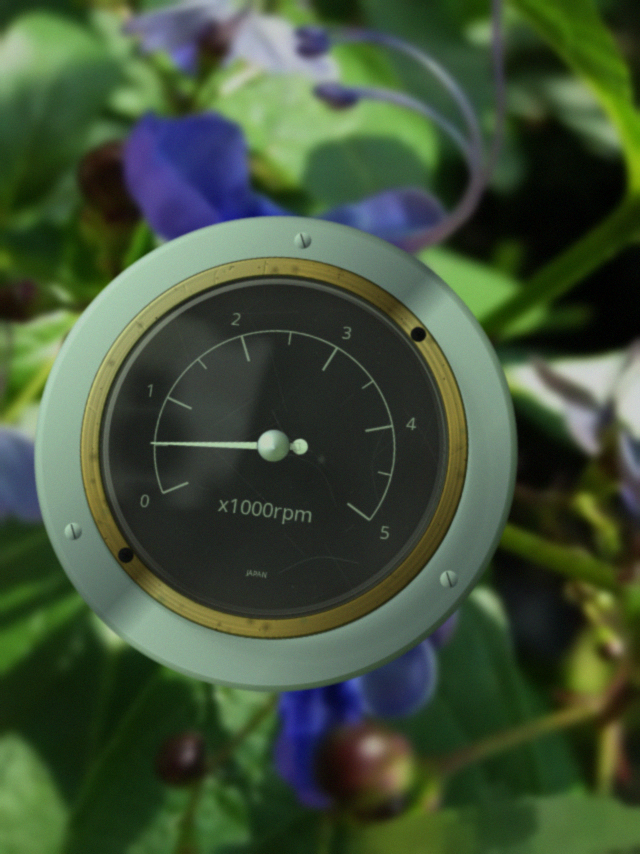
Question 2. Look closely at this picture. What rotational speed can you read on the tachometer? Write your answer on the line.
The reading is 500 rpm
